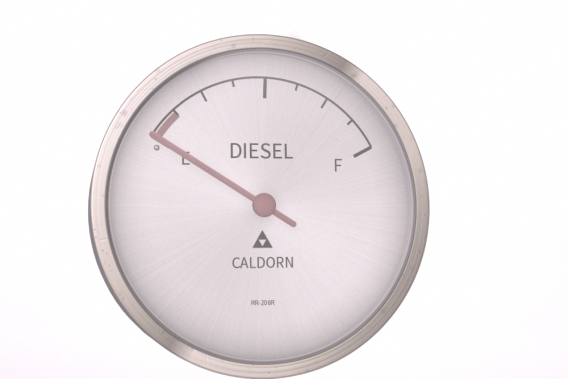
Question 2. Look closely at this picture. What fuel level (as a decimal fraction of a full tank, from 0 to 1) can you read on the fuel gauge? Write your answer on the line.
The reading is 0
